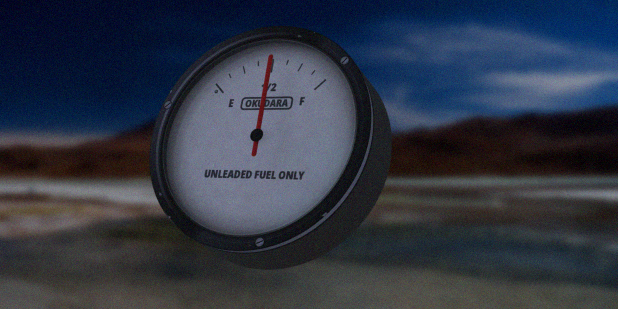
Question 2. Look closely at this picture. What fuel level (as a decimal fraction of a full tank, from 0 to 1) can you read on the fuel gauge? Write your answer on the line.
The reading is 0.5
